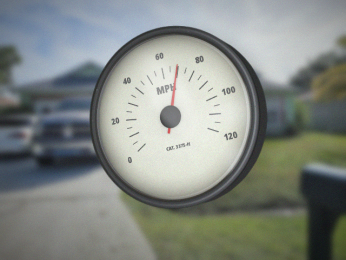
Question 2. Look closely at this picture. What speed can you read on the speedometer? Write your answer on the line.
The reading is 70 mph
